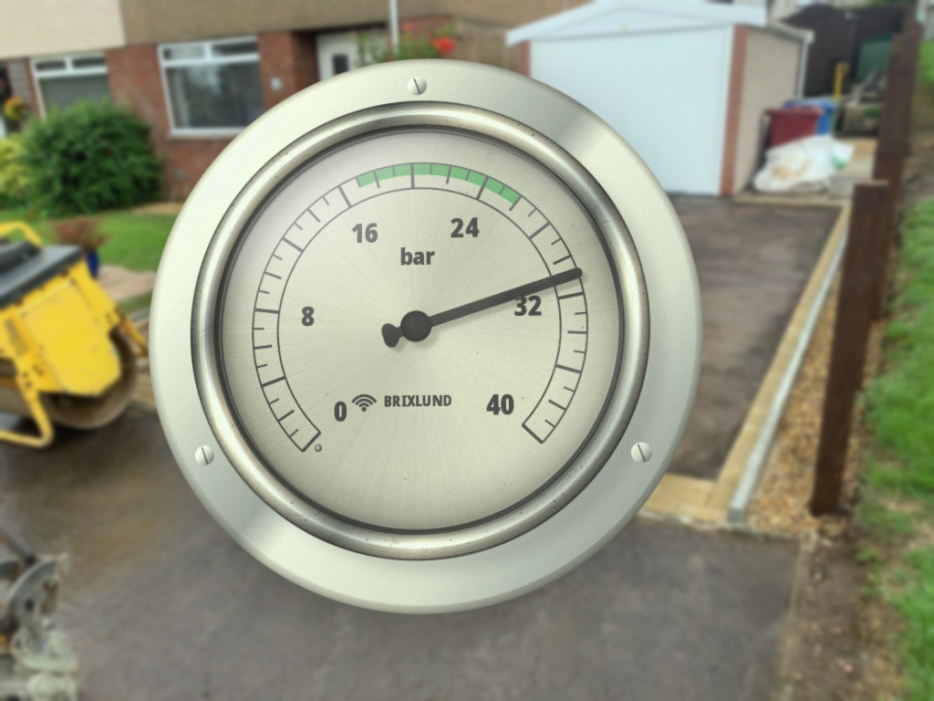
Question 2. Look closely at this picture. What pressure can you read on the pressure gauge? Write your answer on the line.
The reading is 31 bar
